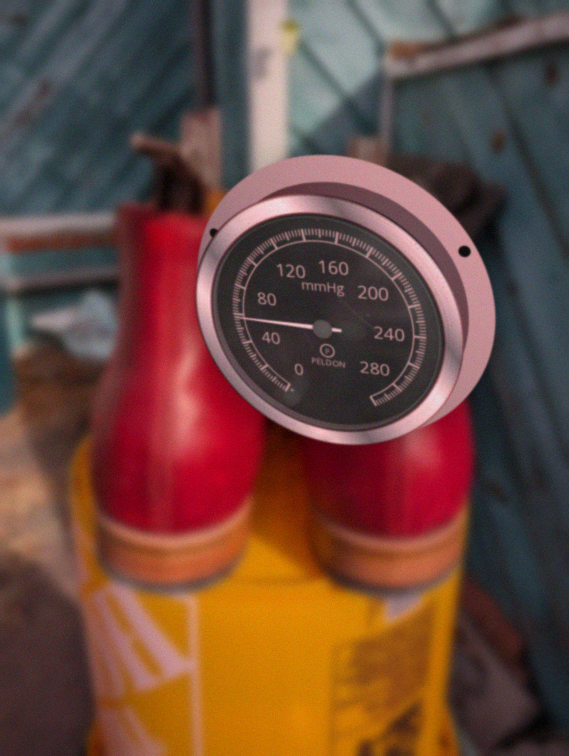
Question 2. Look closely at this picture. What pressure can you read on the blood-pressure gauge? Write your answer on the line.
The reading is 60 mmHg
